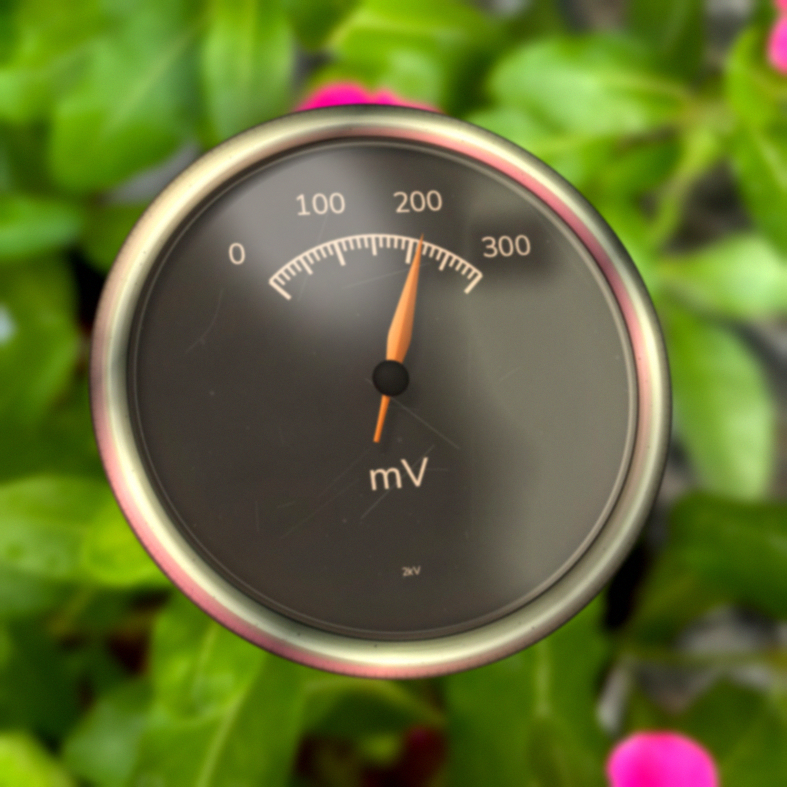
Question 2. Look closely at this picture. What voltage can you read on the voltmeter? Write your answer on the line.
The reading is 210 mV
